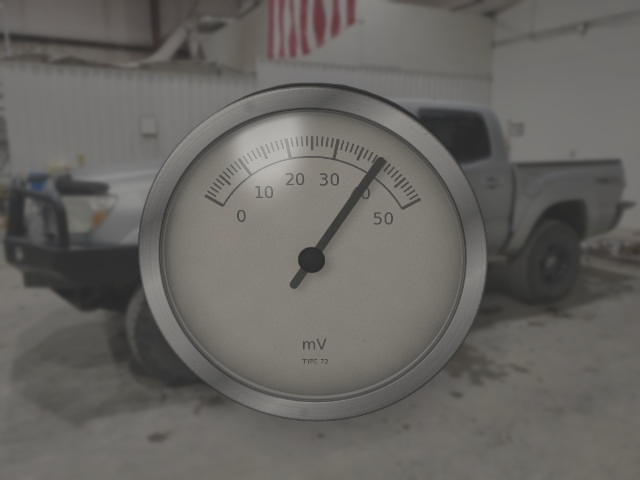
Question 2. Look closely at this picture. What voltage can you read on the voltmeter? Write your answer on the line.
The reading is 39 mV
